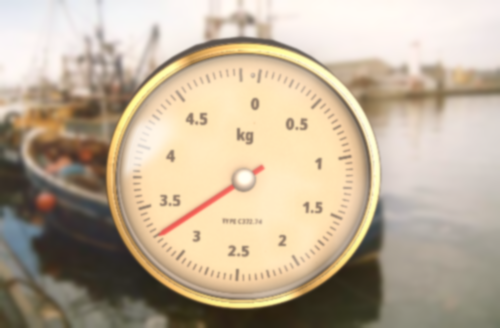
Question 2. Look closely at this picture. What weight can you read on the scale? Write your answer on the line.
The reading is 3.25 kg
